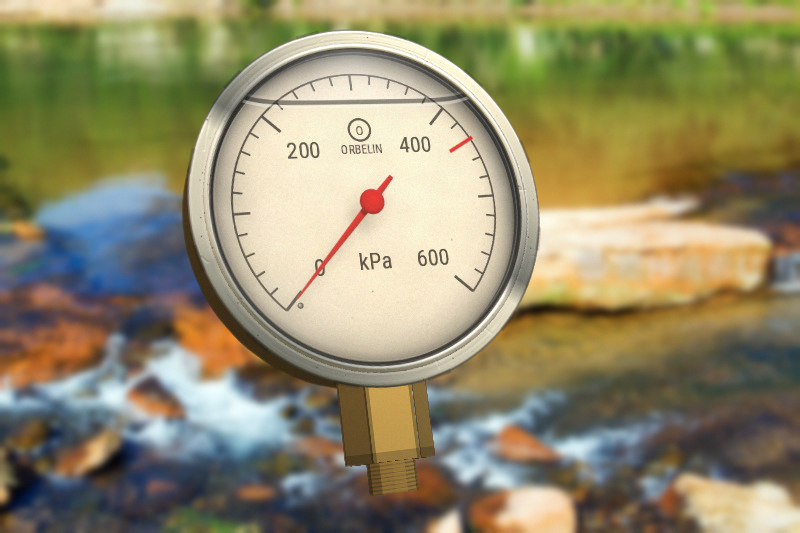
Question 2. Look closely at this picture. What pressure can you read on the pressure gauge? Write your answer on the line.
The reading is 0 kPa
